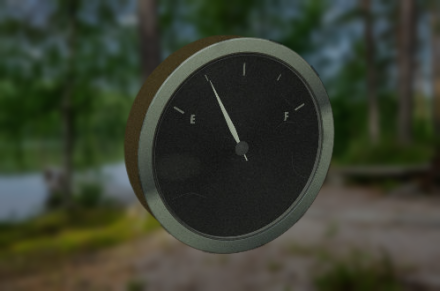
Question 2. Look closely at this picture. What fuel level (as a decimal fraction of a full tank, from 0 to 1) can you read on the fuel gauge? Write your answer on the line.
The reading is 0.25
